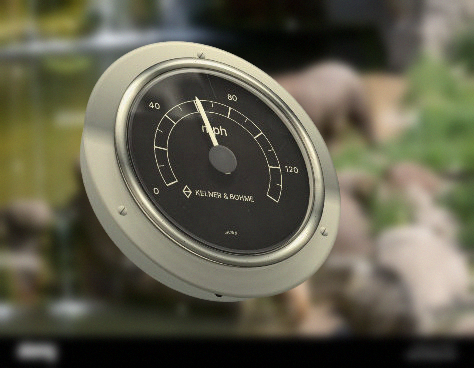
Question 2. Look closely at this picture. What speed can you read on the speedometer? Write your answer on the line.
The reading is 60 mph
